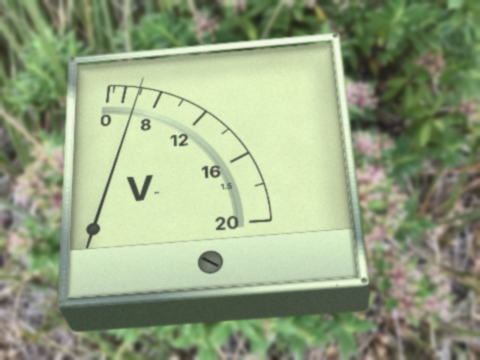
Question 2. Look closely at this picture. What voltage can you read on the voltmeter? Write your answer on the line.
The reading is 6 V
